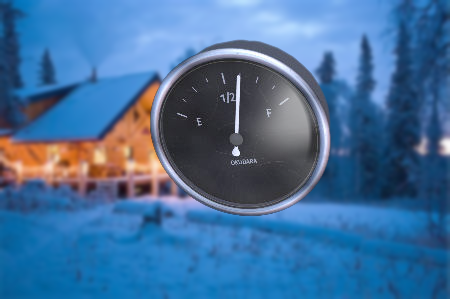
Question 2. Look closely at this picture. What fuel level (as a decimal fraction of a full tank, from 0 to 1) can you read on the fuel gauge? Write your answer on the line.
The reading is 0.625
